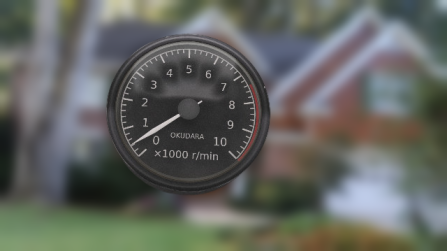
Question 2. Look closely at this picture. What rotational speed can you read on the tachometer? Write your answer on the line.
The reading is 400 rpm
